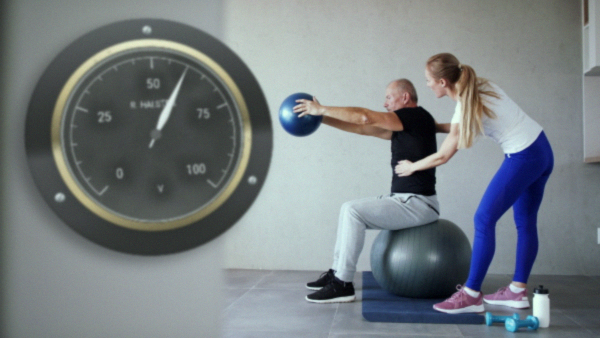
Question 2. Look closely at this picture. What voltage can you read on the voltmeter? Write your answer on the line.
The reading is 60 V
